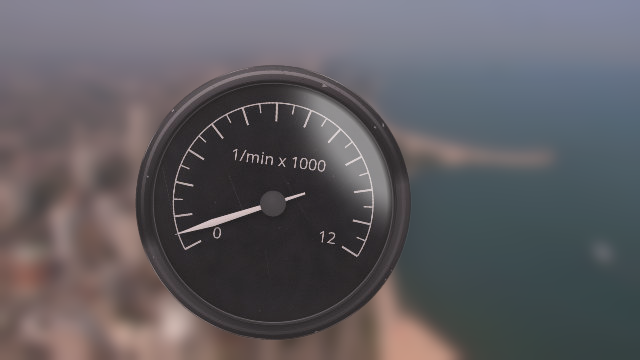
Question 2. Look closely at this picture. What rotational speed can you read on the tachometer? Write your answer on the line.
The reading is 500 rpm
